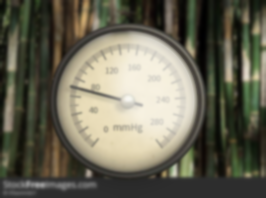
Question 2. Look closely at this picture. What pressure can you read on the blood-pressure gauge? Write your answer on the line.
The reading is 70 mmHg
